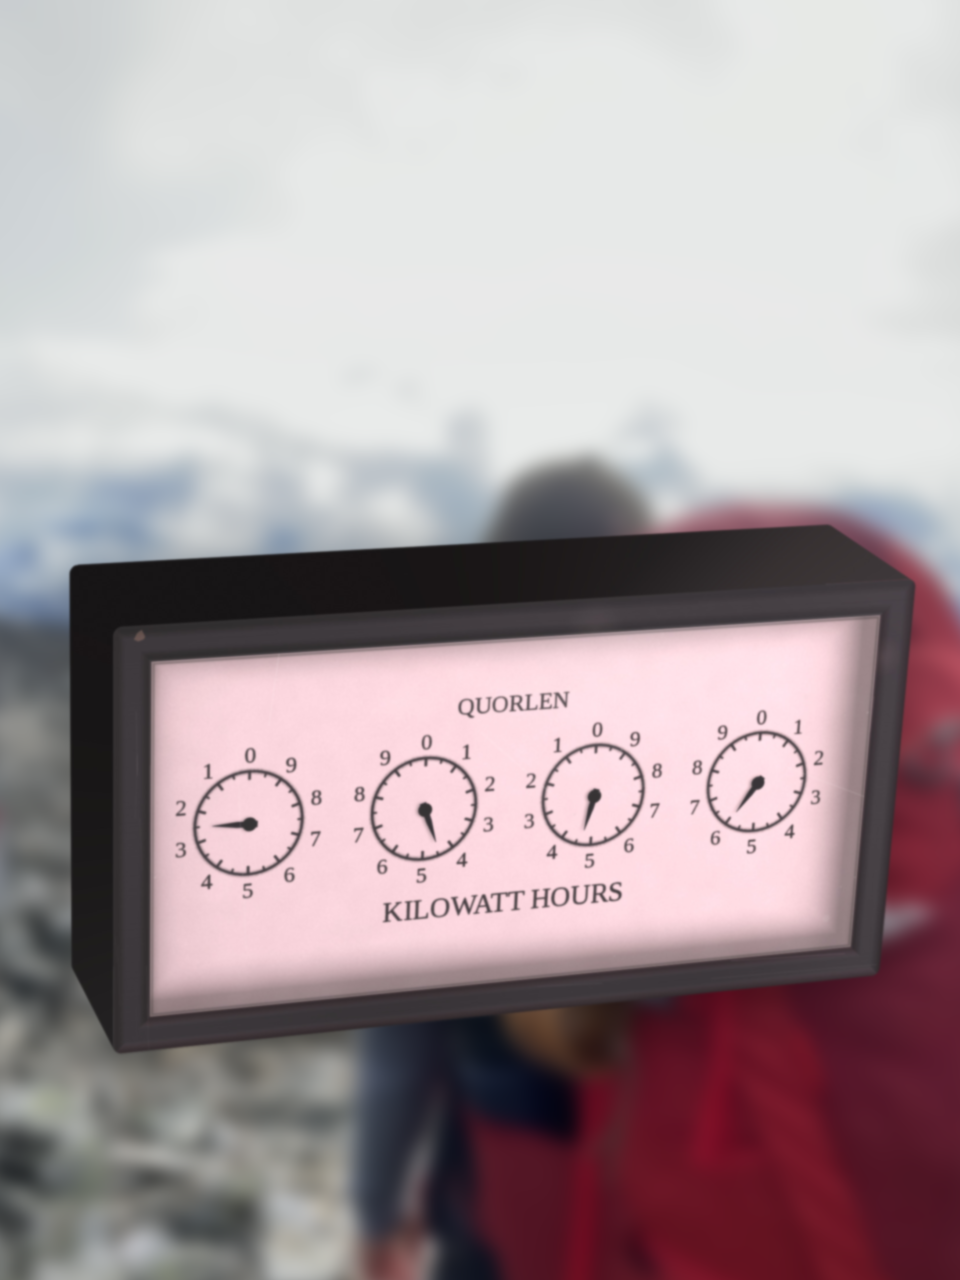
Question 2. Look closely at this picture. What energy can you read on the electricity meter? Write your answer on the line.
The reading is 2446 kWh
